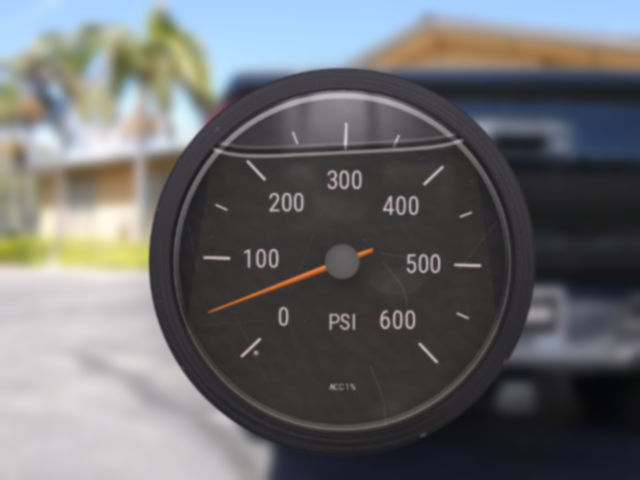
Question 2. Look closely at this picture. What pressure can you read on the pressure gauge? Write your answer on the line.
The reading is 50 psi
